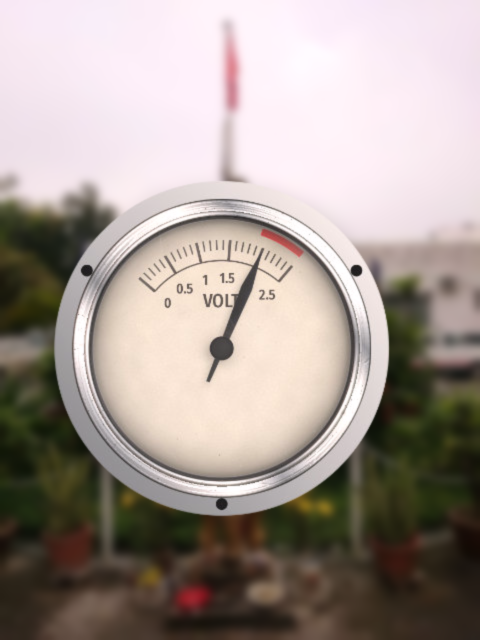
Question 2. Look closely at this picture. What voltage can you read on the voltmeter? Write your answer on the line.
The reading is 2 V
